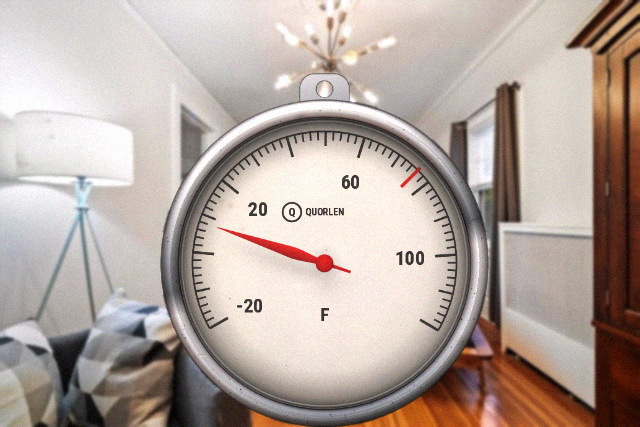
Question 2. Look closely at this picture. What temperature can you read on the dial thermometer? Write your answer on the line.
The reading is 8 °F
